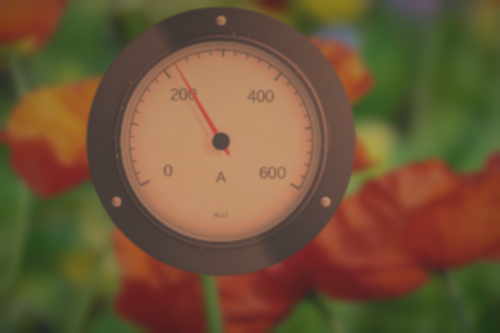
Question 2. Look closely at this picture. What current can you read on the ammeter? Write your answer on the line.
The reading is 220 A
